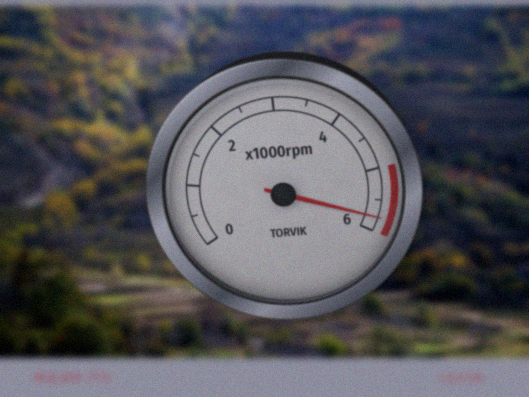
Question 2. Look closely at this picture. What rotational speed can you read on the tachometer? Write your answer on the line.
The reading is 5750 rpm
